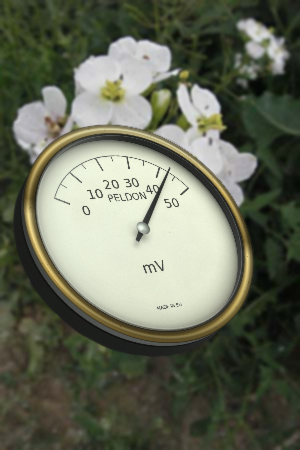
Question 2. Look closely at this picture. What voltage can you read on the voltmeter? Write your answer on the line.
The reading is 42.5 mV
